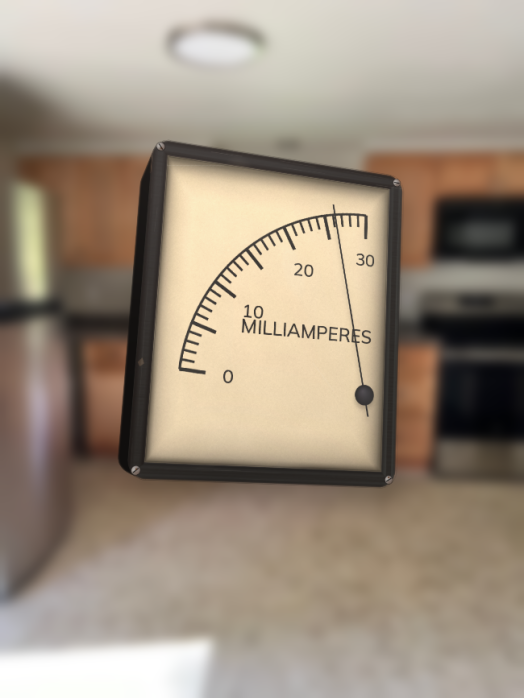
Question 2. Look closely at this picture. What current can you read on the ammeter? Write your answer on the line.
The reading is 26 mA
